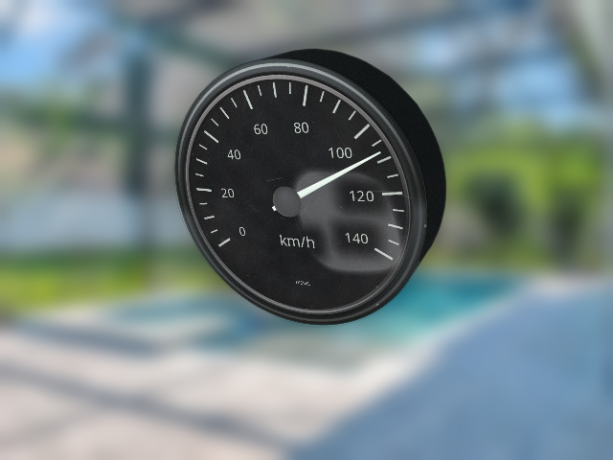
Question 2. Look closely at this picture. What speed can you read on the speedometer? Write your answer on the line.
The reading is 107.5 km/h
